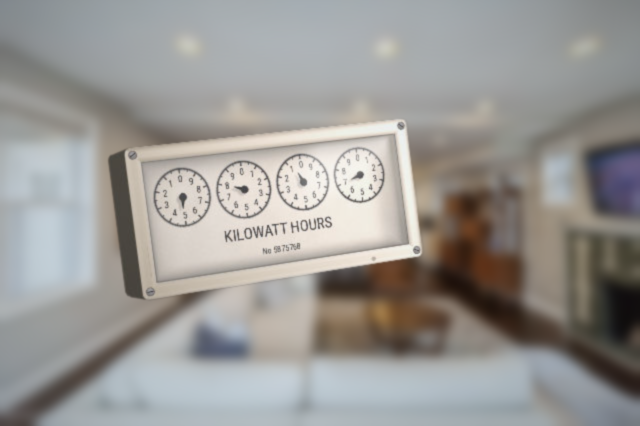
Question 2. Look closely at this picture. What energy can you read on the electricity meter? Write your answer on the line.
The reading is 4807 kWh
